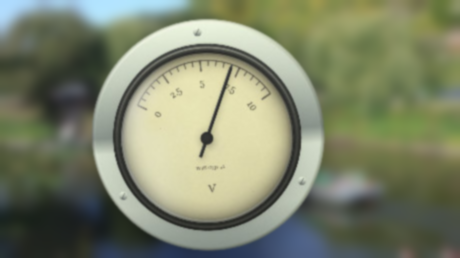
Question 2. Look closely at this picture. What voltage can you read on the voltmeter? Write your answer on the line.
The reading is 7 V
